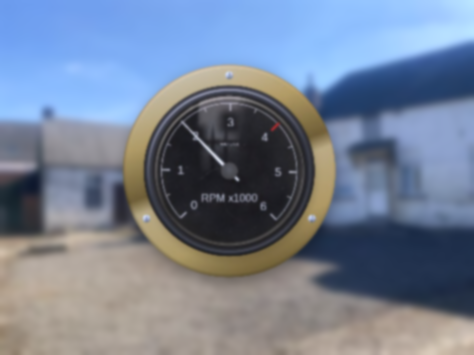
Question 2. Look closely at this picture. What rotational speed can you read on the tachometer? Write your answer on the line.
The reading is 2000 rpm
